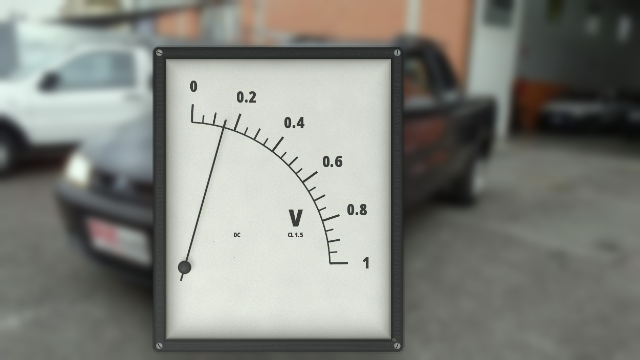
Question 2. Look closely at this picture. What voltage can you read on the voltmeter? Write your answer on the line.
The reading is 0.15 V
